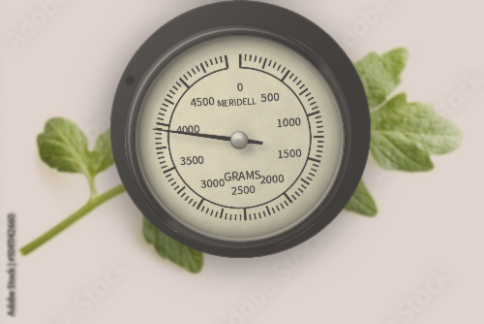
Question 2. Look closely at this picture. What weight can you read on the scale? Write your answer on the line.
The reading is 3950 g
